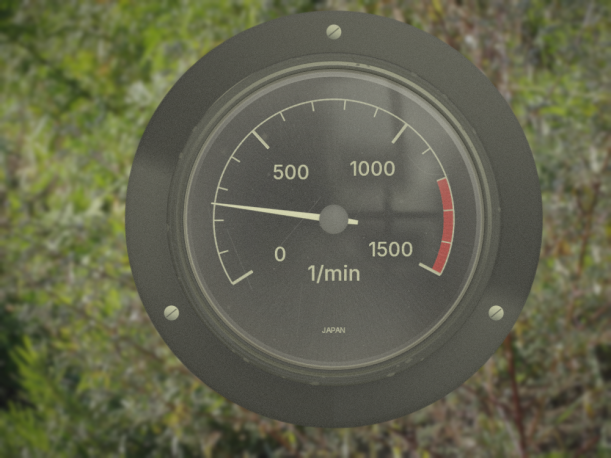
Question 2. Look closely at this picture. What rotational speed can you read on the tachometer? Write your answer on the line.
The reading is 250 rpm
